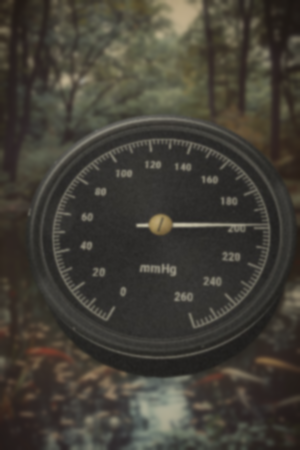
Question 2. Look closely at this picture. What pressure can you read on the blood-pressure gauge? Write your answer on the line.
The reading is 200 mmHg
